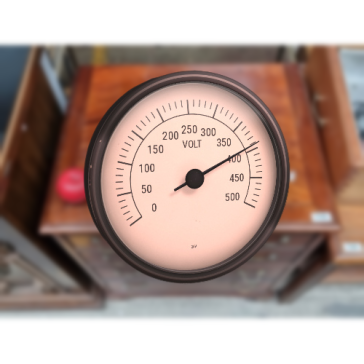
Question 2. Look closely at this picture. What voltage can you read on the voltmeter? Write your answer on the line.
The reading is 390 V
